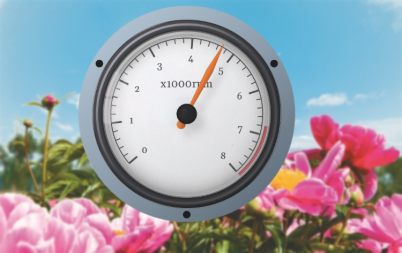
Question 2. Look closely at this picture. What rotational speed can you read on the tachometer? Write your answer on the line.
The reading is 4700 rpm
